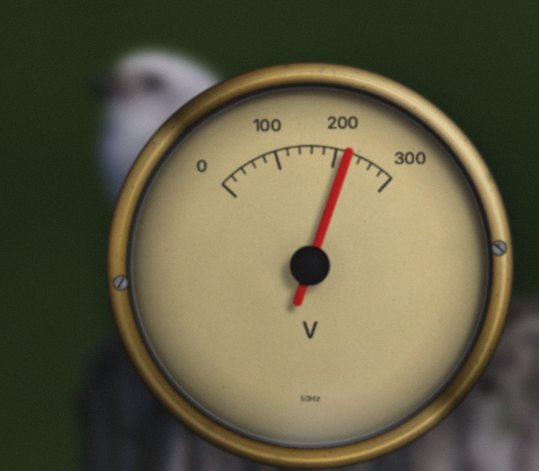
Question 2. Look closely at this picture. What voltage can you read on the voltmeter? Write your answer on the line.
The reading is 220 V
